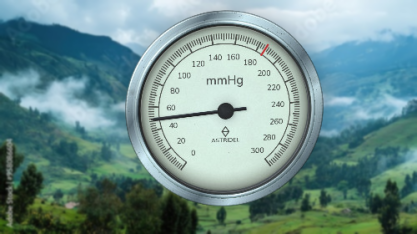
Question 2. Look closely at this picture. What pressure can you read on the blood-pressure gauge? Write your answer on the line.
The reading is 50 mmHg
